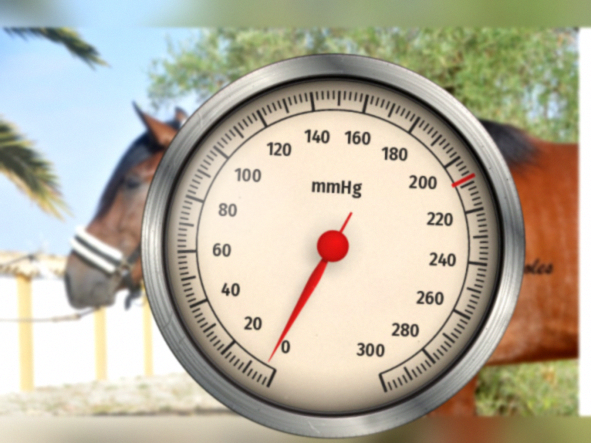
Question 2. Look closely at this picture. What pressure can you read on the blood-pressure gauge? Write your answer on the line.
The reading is 4 mmHg
